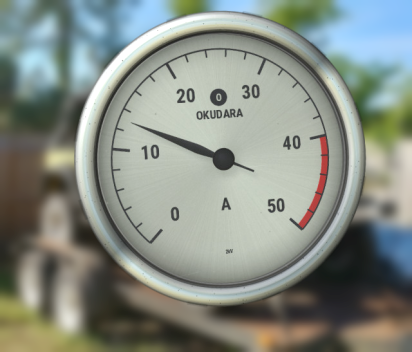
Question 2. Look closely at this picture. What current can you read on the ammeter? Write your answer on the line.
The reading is 13 A
